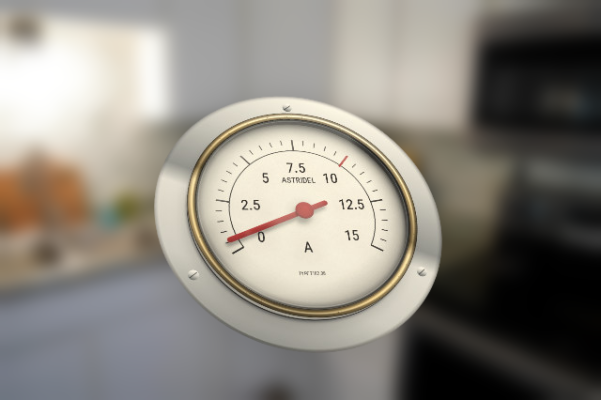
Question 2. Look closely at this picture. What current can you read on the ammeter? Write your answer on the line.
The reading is 0.5 A
